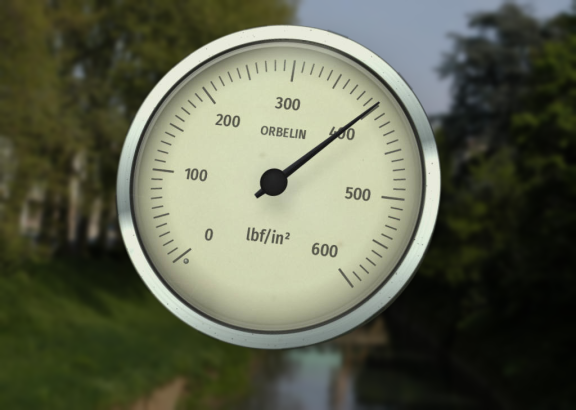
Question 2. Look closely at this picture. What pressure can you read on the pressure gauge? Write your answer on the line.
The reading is 400 psi
